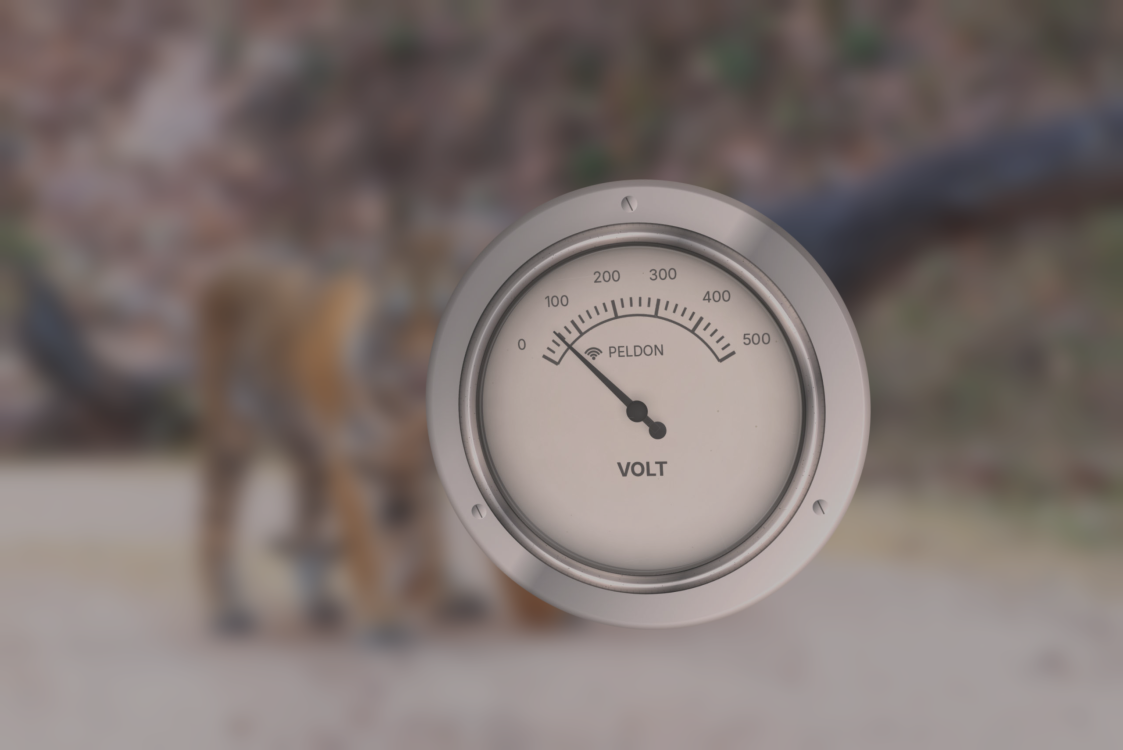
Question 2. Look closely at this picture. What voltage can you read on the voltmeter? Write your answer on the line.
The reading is 60 V
